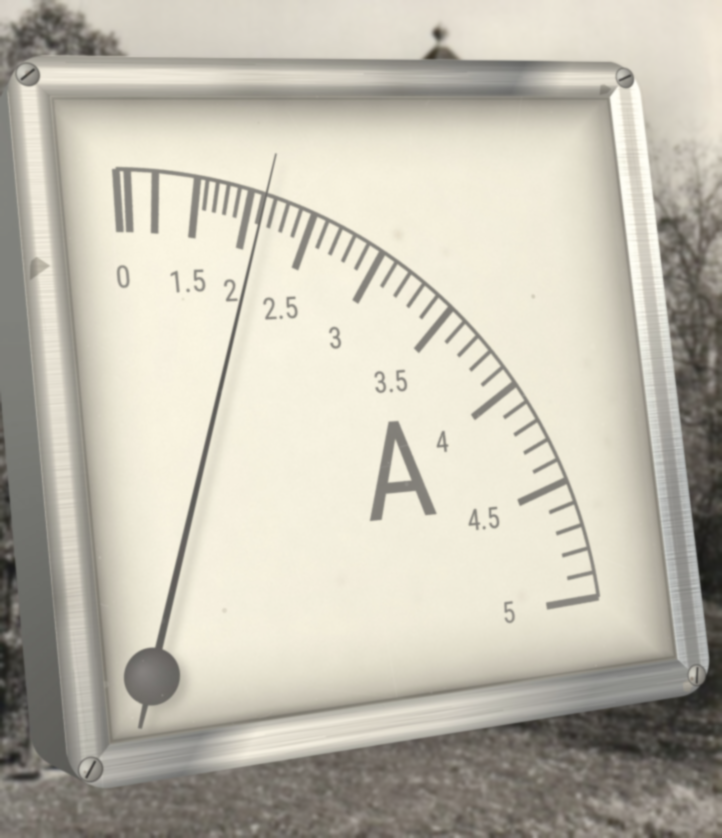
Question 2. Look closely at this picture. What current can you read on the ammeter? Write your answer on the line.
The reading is 2.1 A
